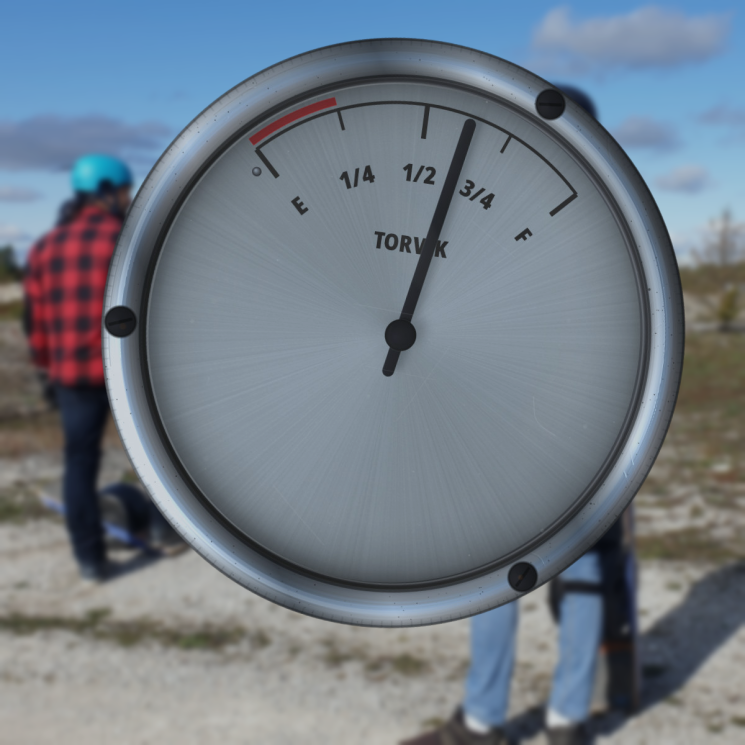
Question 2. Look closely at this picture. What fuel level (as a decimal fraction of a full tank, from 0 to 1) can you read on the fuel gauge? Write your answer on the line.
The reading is 0.625
